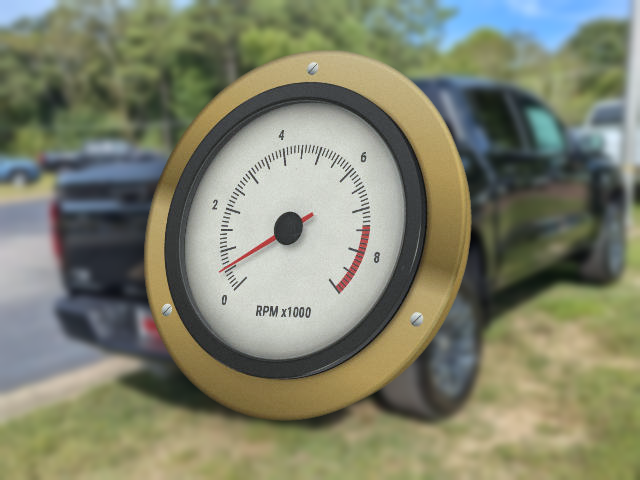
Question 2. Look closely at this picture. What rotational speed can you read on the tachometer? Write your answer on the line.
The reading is 500 rpm
